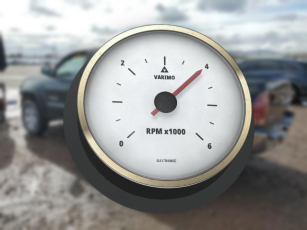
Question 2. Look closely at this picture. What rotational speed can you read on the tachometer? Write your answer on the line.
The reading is 4000 rpm
